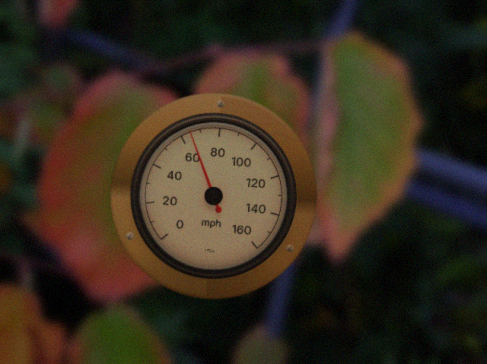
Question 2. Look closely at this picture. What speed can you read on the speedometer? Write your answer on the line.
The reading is 65 mph
